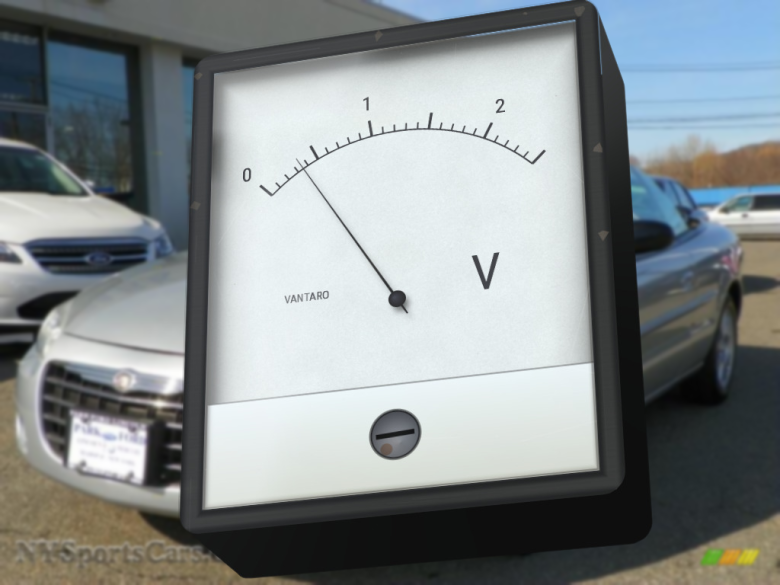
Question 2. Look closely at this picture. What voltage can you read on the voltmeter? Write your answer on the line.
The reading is 0.35 V
